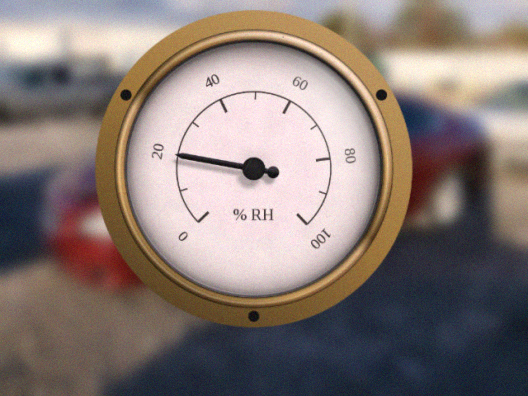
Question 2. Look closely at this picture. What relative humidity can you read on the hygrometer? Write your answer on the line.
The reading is 20 %
